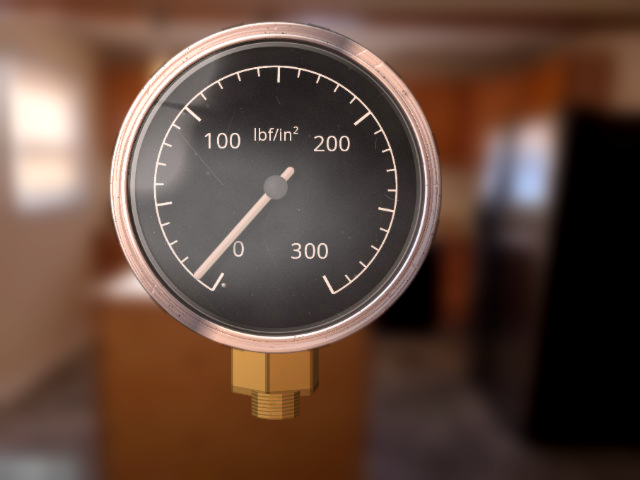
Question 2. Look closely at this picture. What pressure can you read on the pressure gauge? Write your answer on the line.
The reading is 10 psi
